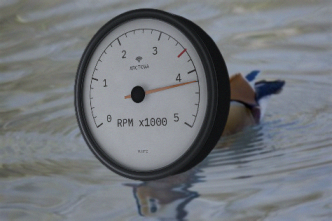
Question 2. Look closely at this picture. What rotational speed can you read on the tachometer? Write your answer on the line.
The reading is 4200 rpm
